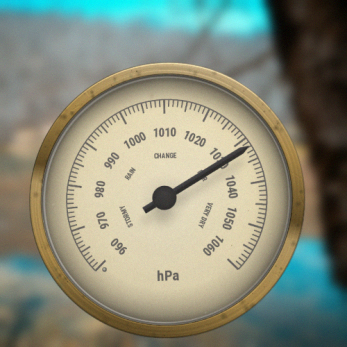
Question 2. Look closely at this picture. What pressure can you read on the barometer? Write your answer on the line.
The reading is 1032 hPa
